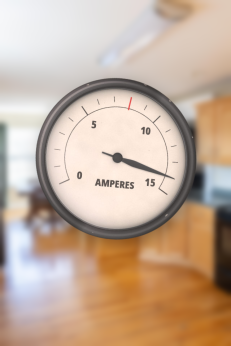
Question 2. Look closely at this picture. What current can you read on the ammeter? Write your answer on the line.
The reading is 14 A
